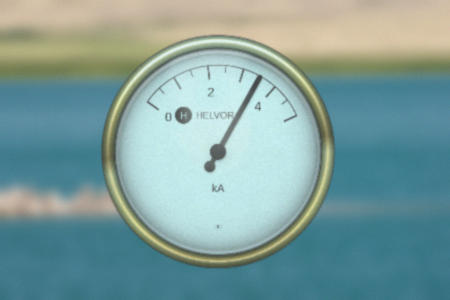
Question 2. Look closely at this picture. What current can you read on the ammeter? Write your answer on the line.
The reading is 3.5 kA
